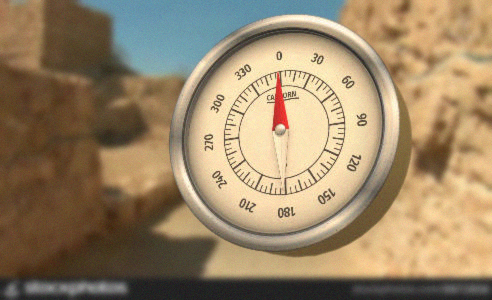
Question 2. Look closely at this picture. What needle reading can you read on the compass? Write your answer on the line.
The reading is 0 °
